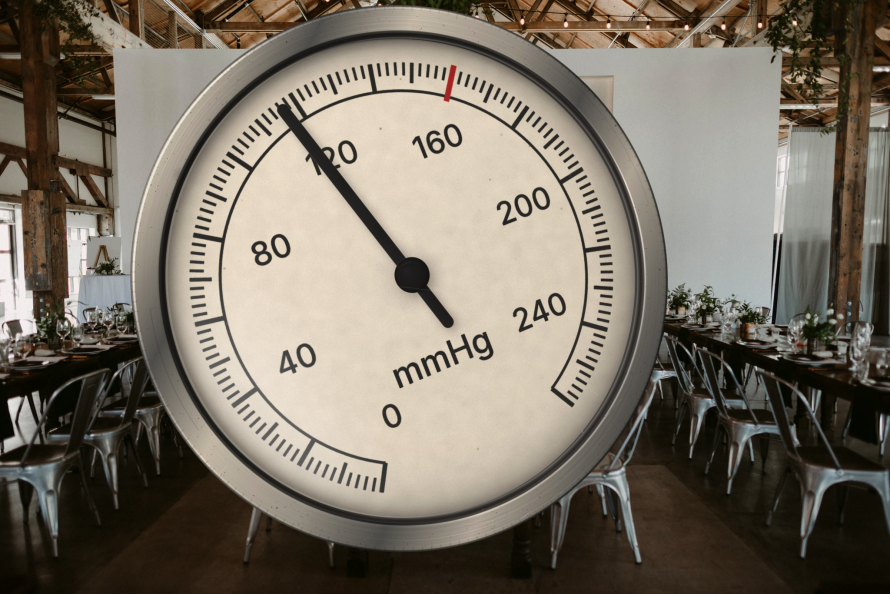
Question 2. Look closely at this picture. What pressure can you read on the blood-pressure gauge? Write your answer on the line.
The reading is 116 mmHg
